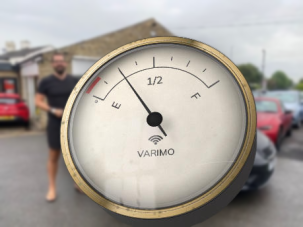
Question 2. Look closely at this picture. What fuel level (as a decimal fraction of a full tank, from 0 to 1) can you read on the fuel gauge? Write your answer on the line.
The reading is 0.25
